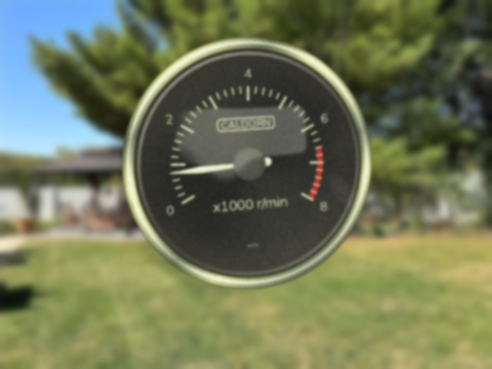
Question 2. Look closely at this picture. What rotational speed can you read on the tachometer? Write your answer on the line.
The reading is 800 rpm
